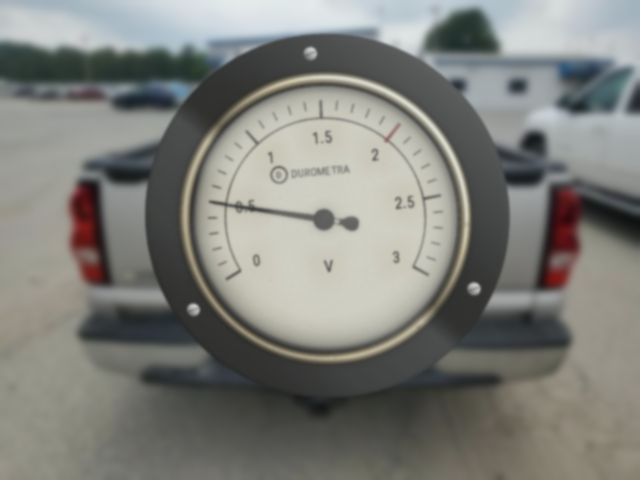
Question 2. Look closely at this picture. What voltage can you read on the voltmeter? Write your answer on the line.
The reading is 0.5 V
